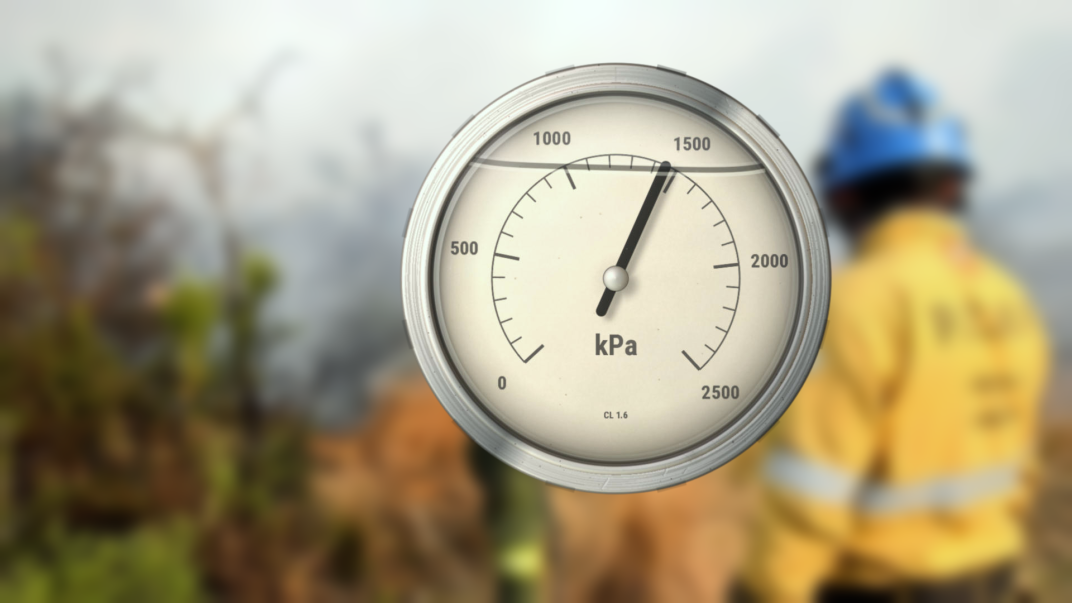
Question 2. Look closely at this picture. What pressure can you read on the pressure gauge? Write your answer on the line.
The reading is 1450 kPa
